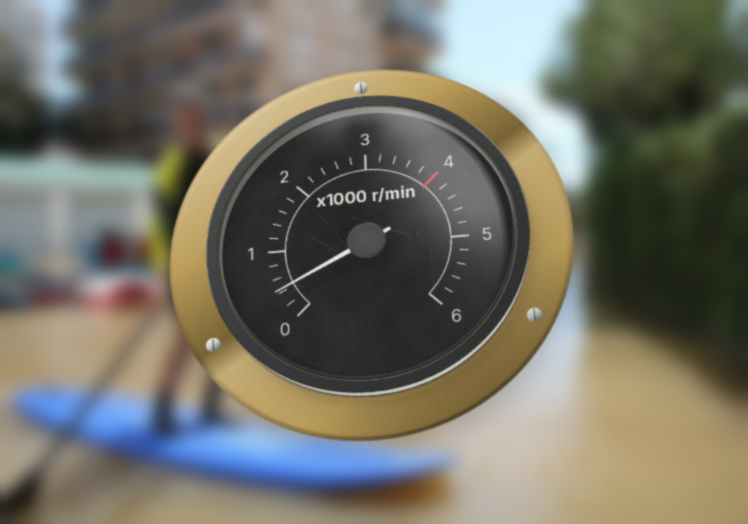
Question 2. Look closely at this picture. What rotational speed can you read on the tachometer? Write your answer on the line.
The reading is 400 rpm
